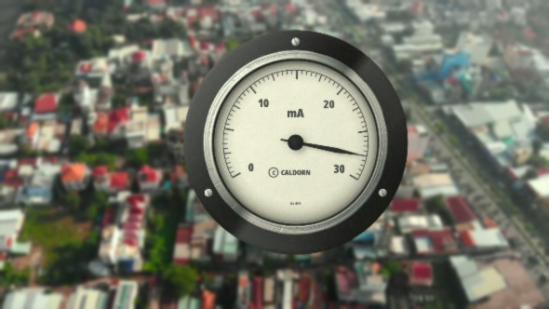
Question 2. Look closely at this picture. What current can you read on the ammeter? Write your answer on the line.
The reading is 27.5 mA
